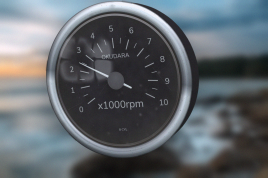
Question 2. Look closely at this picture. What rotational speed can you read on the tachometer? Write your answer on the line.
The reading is 2500 rpm
